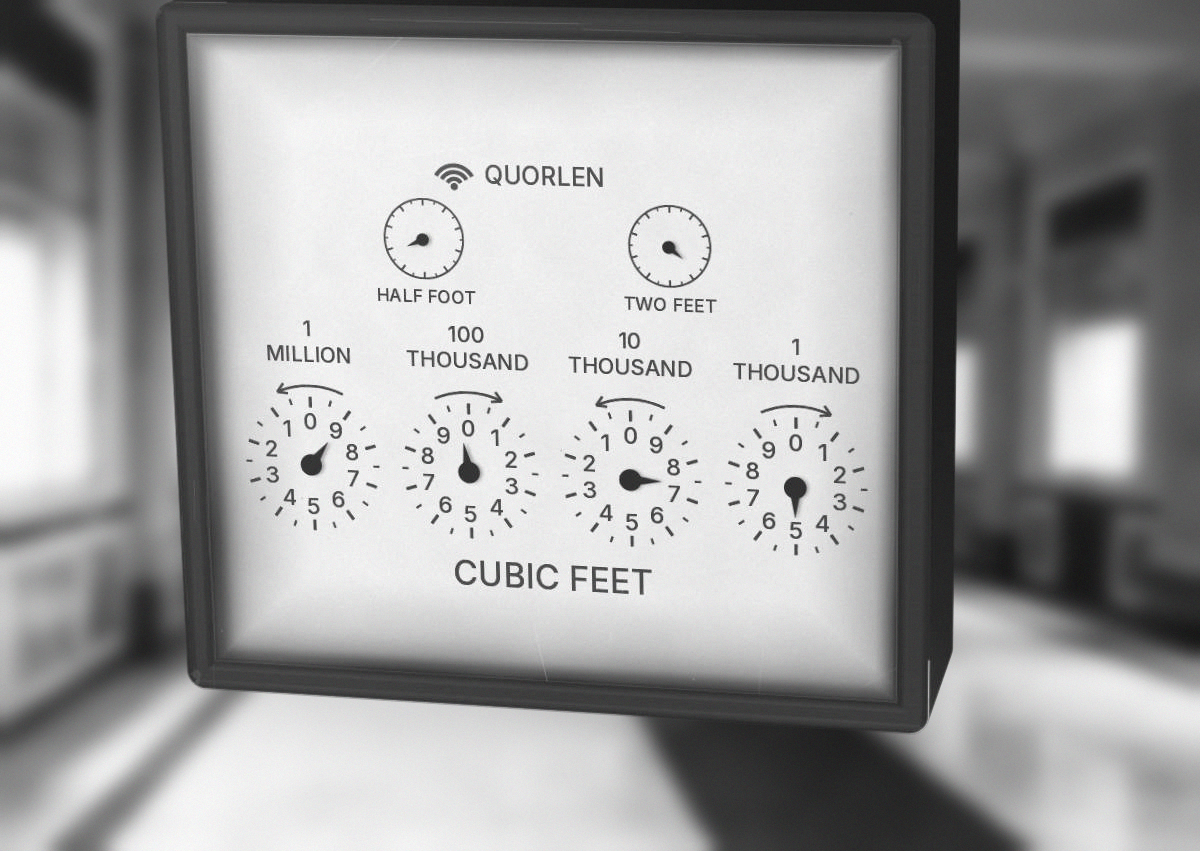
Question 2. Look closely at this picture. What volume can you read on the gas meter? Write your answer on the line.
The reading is 897500 ft³
